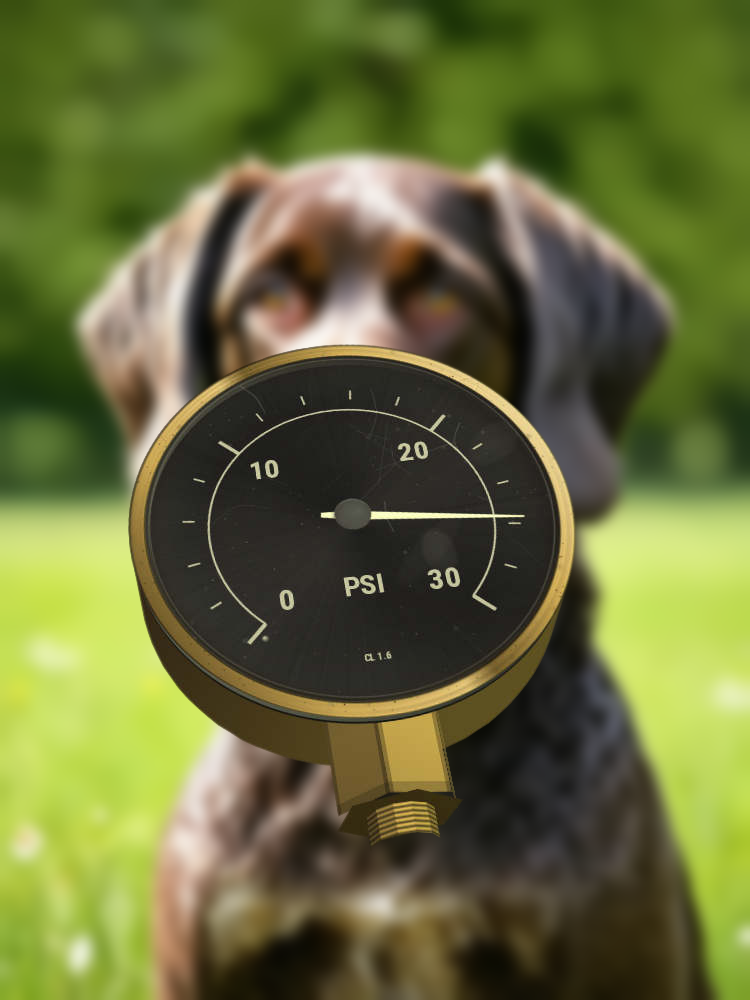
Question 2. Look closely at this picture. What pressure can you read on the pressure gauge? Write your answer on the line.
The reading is 26 psi
